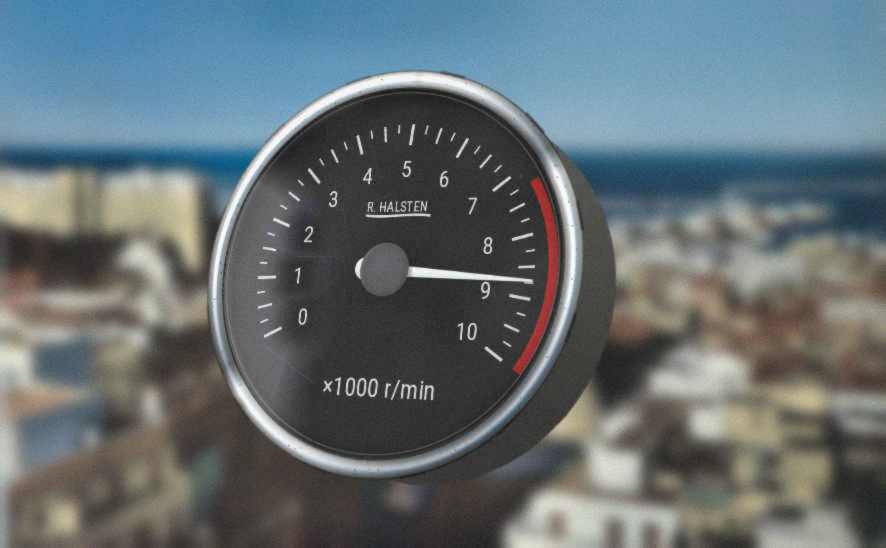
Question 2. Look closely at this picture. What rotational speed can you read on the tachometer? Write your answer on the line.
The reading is 8750 rpm
